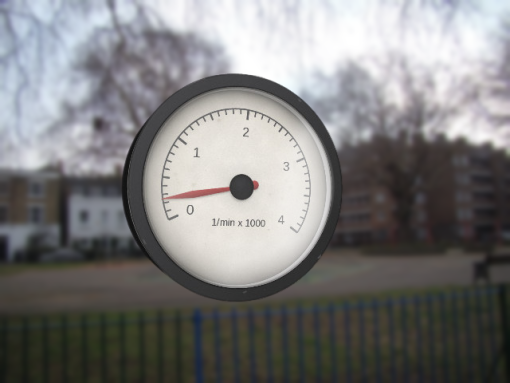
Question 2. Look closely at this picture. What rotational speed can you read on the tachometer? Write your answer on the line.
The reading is 250 rpm
